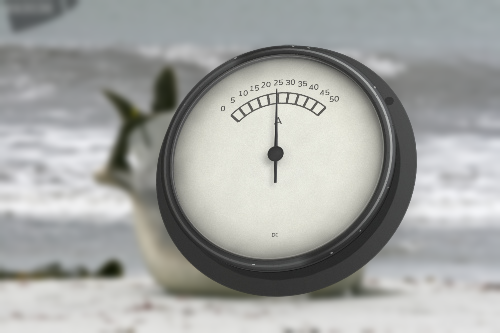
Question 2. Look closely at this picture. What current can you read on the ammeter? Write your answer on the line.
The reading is 25 A
